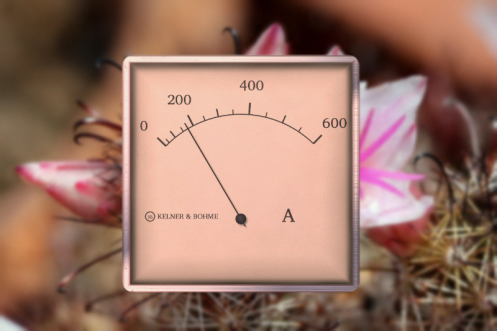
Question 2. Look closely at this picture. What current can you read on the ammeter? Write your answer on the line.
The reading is 175 A
